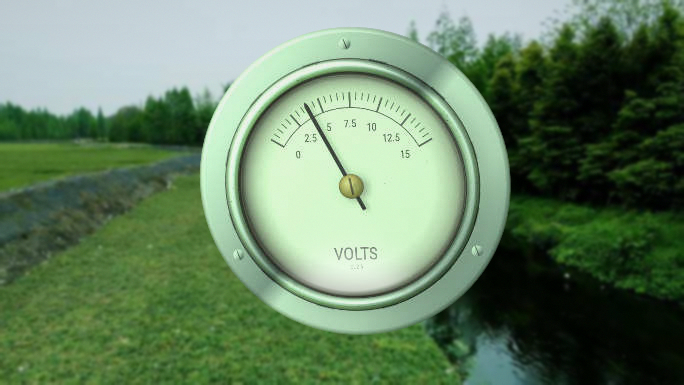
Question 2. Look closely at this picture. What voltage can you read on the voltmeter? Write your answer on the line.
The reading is 4 V
